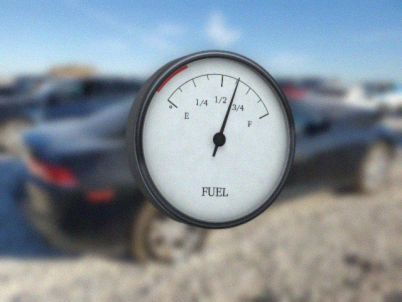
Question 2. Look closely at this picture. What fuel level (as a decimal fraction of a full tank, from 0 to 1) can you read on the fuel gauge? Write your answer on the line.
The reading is 0.625
